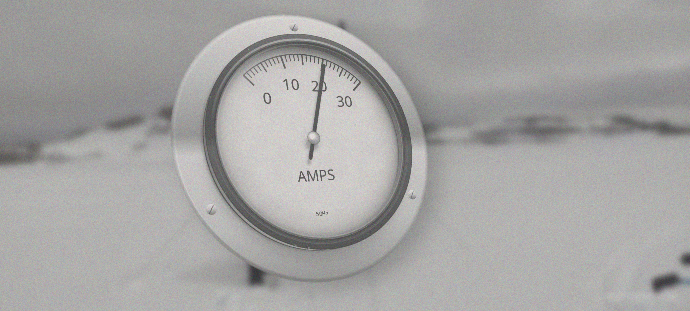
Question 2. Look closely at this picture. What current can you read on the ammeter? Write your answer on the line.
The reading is 20 A
